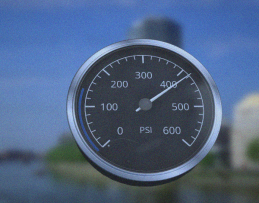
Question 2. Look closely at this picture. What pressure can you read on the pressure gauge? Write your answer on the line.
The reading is 420 psi
